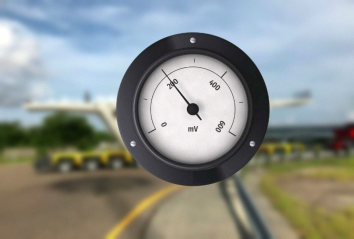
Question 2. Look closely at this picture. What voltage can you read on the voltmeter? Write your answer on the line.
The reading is 200 mV
